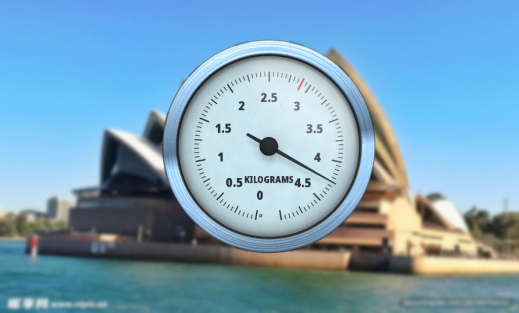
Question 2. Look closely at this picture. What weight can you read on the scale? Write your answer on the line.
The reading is 4.25 kg
